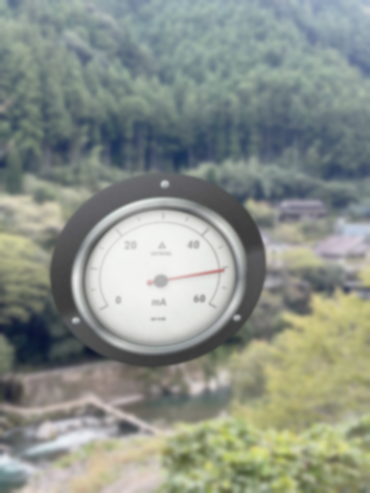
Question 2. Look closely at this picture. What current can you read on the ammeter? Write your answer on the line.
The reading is 50 mA
